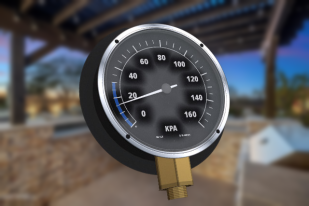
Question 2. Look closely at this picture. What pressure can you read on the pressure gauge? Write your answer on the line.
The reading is 15 kPa
